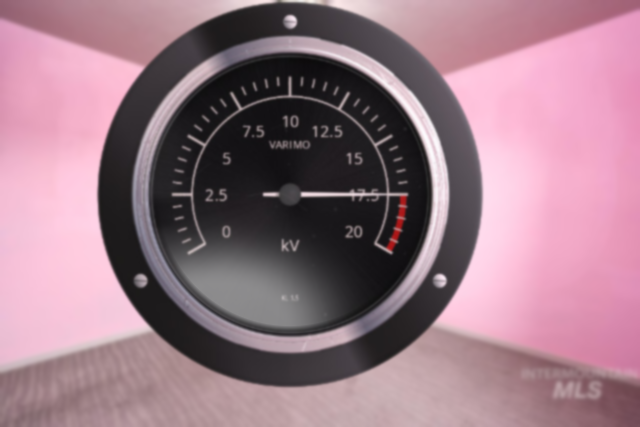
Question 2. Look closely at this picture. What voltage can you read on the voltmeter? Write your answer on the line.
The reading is 17.5 kV
